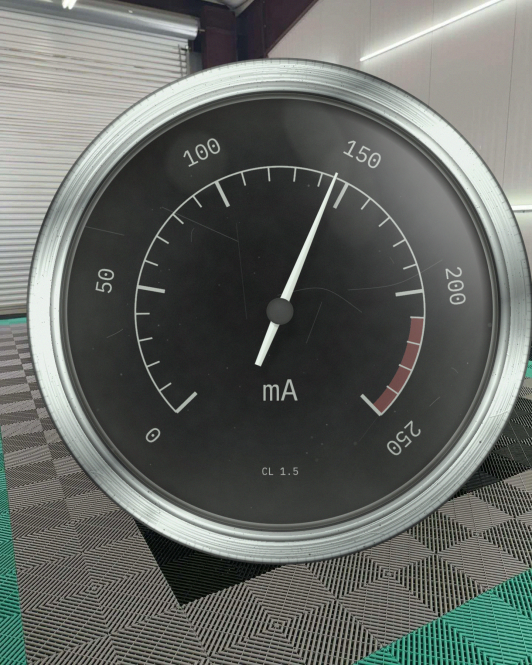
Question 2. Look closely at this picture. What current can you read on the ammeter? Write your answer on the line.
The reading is 145 mA
